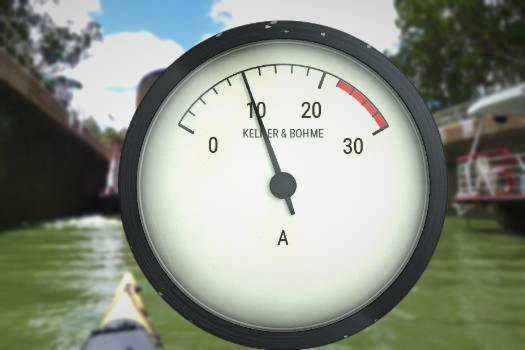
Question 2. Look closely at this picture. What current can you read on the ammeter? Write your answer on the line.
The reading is 10 A
